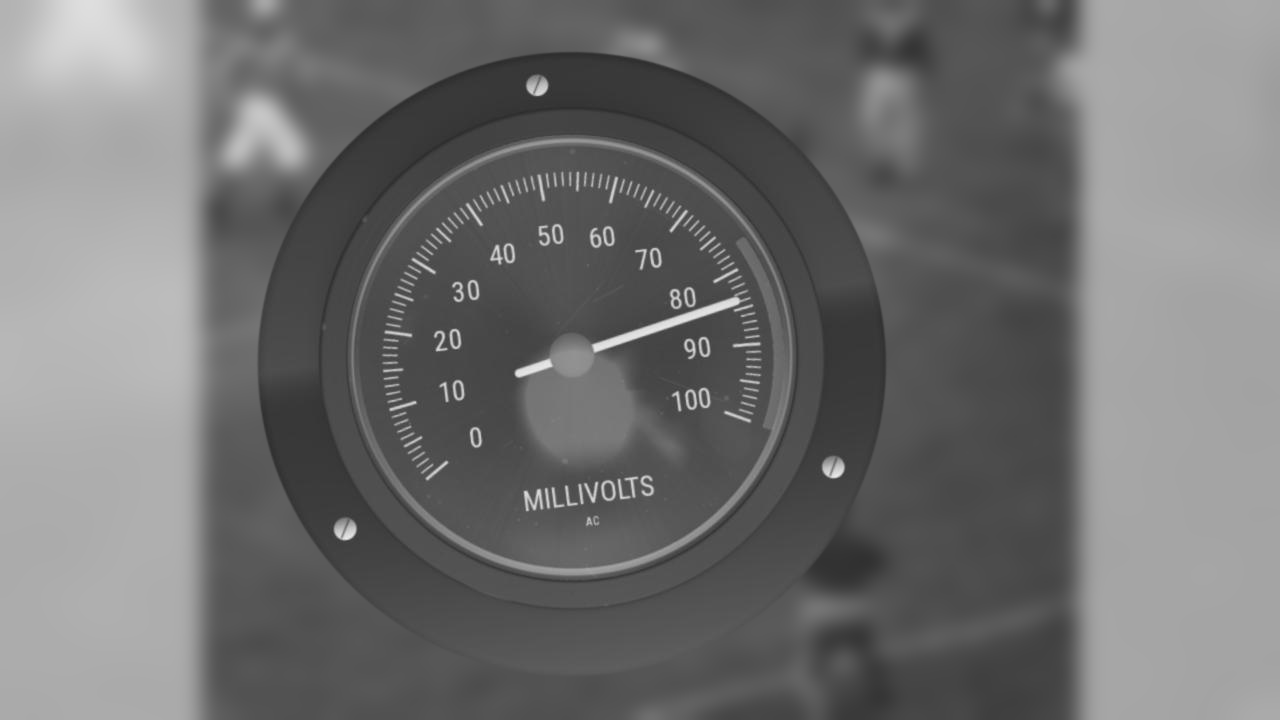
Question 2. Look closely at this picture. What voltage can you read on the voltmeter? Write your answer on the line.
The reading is 84 mV
